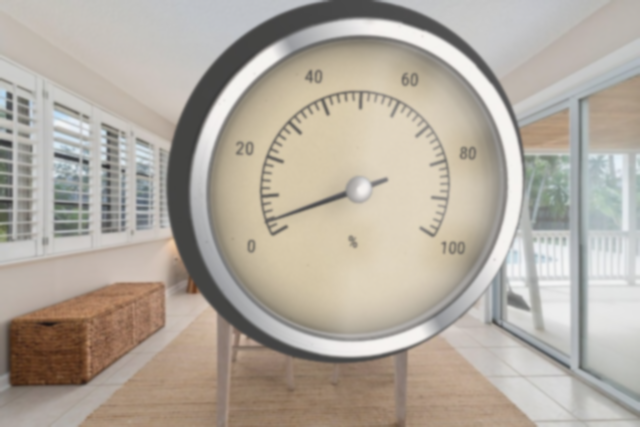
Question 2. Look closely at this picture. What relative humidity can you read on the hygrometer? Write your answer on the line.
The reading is 4 %
